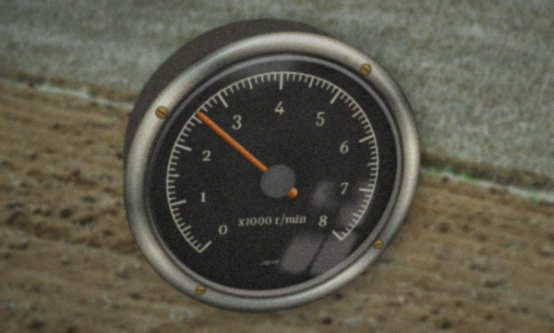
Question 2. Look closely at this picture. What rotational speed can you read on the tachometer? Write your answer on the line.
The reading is 2600 rpm
